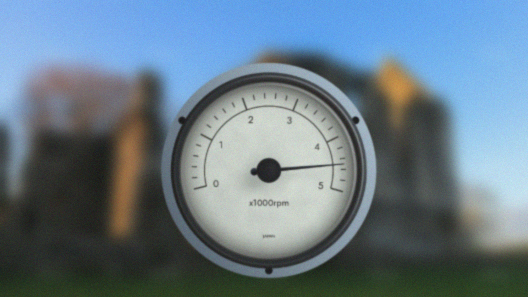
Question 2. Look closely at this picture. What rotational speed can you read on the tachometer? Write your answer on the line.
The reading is 4500 rpm
